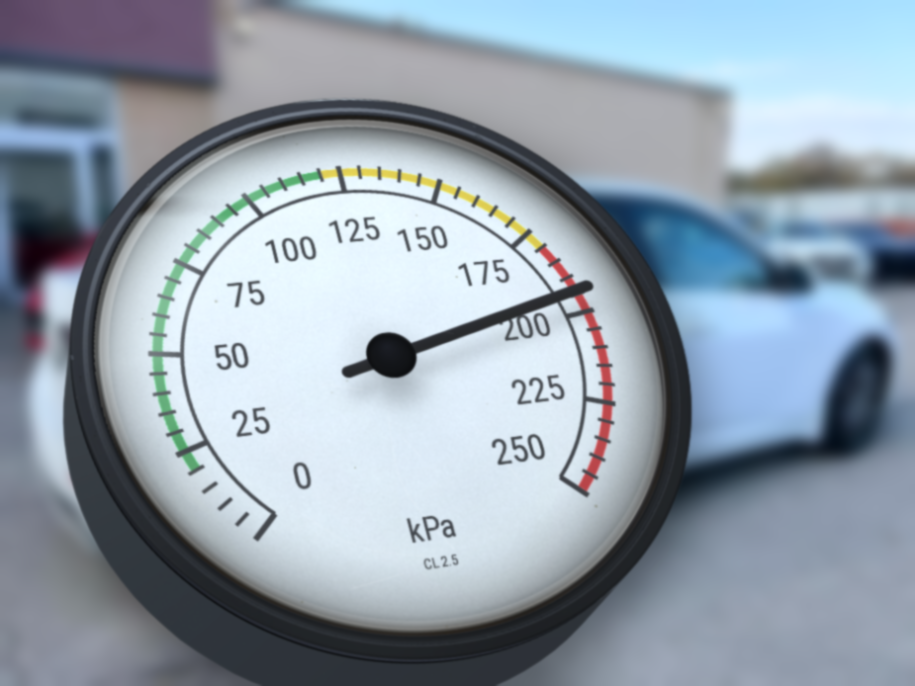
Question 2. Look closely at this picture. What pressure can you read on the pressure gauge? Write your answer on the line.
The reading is 195 kPa
